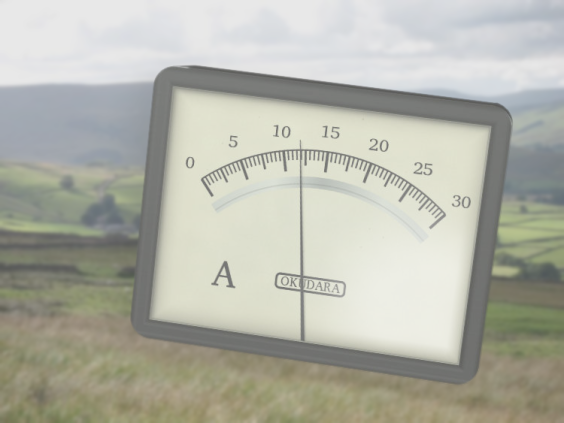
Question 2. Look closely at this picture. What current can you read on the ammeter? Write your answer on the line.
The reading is 12 A
